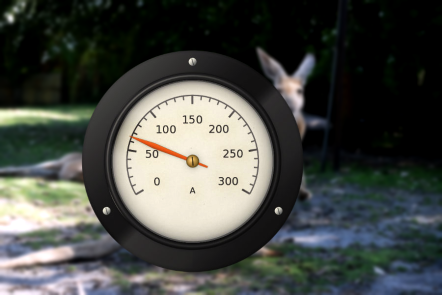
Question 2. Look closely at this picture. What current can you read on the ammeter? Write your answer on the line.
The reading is 65 A
